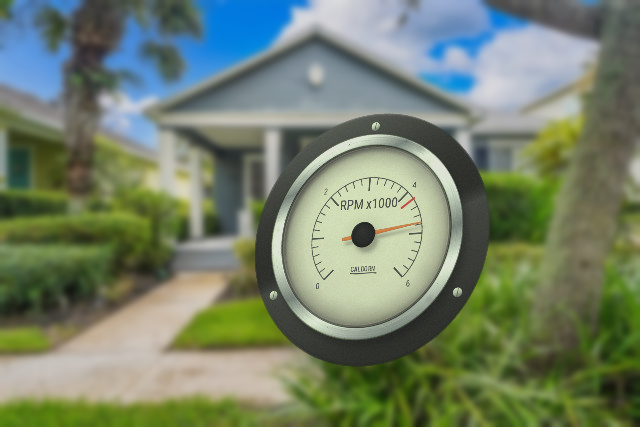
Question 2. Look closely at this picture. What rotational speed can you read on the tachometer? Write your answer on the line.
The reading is 4800 rpm
